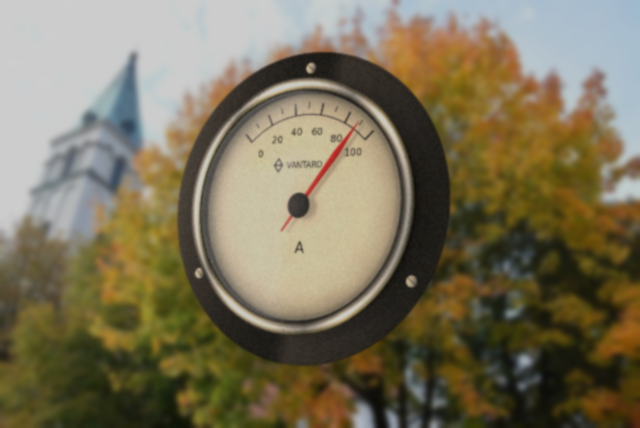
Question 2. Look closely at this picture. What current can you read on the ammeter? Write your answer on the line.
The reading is 90 A
